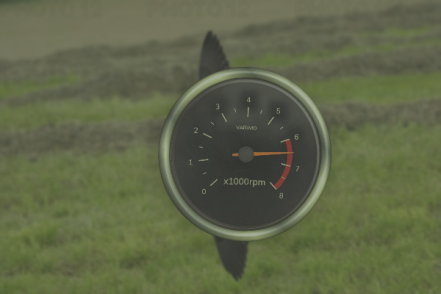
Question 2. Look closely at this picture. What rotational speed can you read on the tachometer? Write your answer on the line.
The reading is 6500 rpm
